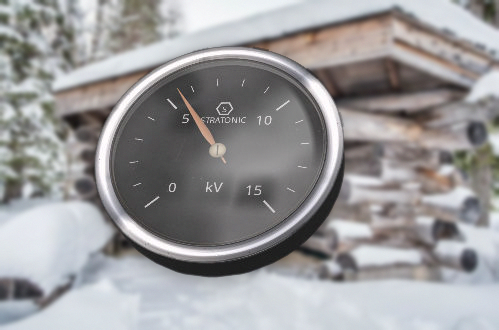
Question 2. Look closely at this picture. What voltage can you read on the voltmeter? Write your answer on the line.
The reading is 5.5 kV
